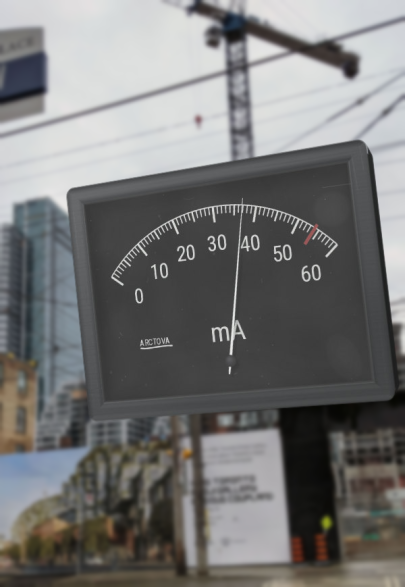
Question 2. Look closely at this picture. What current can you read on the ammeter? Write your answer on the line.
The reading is 37 mA
